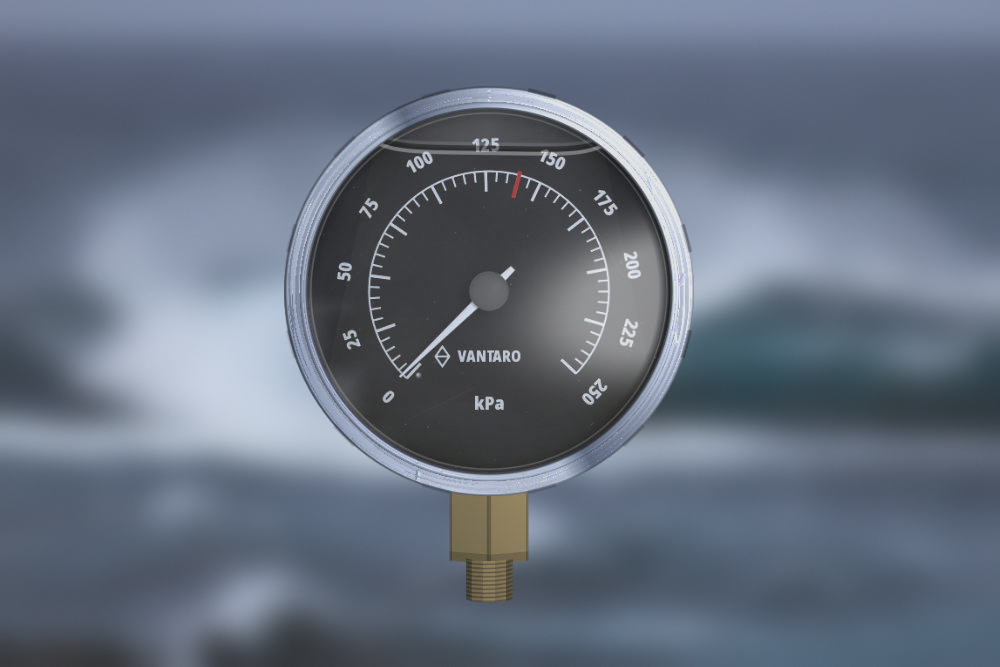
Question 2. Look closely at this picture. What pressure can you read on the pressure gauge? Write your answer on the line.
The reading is 2.5 kPa
